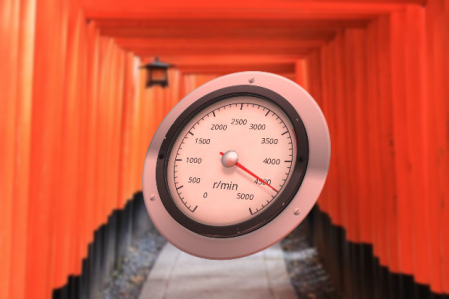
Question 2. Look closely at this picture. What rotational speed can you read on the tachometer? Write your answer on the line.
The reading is 4500 rpm
